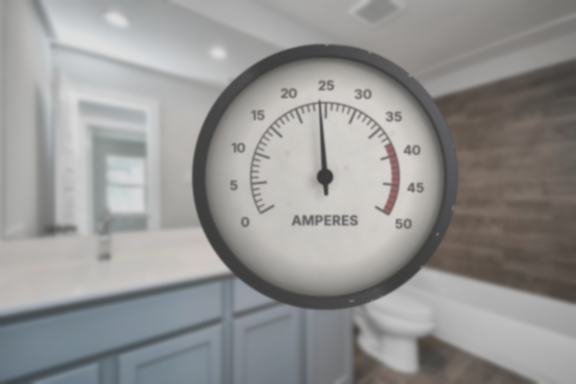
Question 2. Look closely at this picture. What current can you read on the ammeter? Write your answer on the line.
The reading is 24 A
